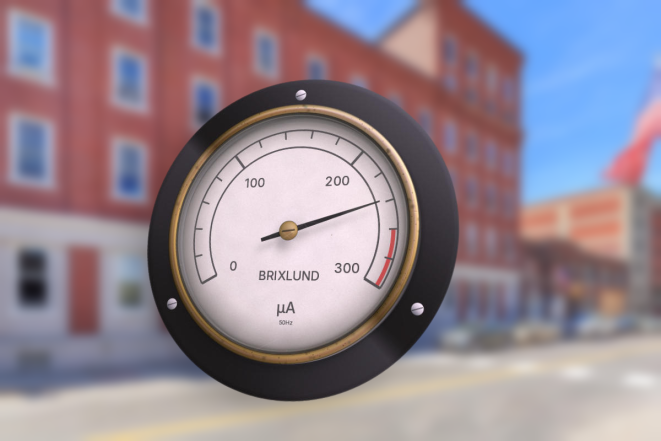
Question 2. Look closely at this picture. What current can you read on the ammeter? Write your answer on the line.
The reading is 240 µA
